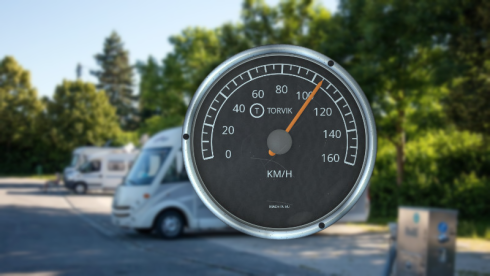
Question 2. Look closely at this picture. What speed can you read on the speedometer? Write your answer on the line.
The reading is 105 km/h
